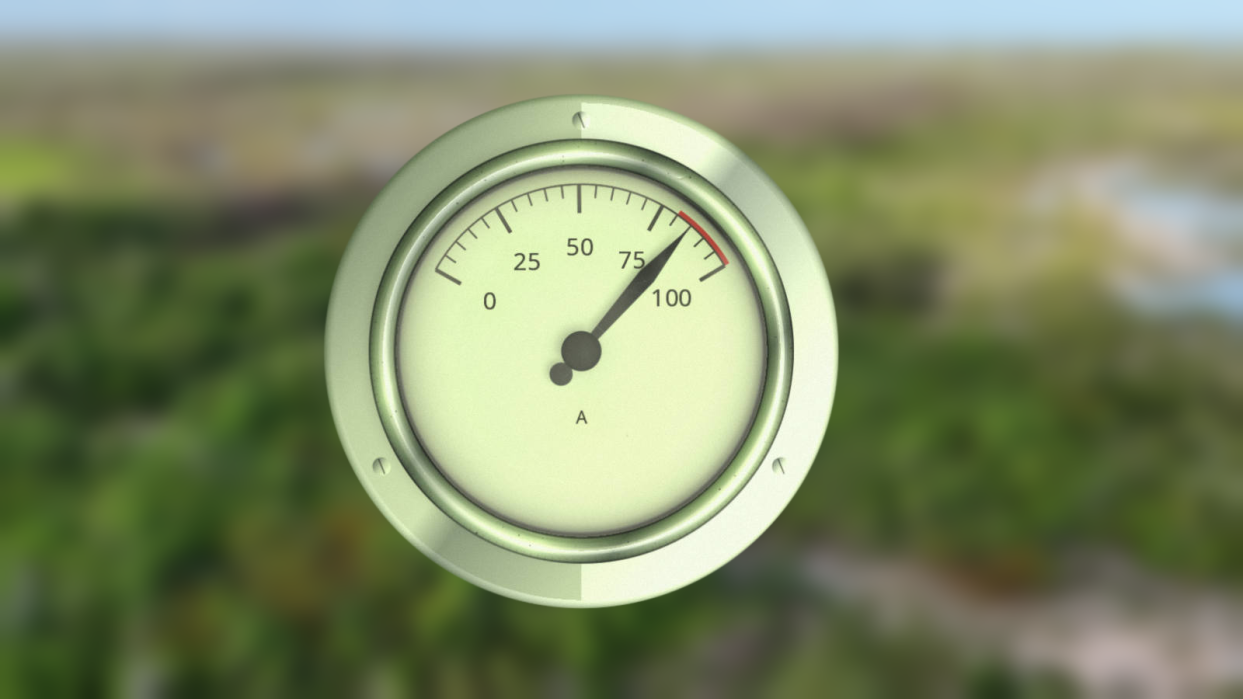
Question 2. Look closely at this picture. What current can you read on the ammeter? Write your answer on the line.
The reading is 85 A
